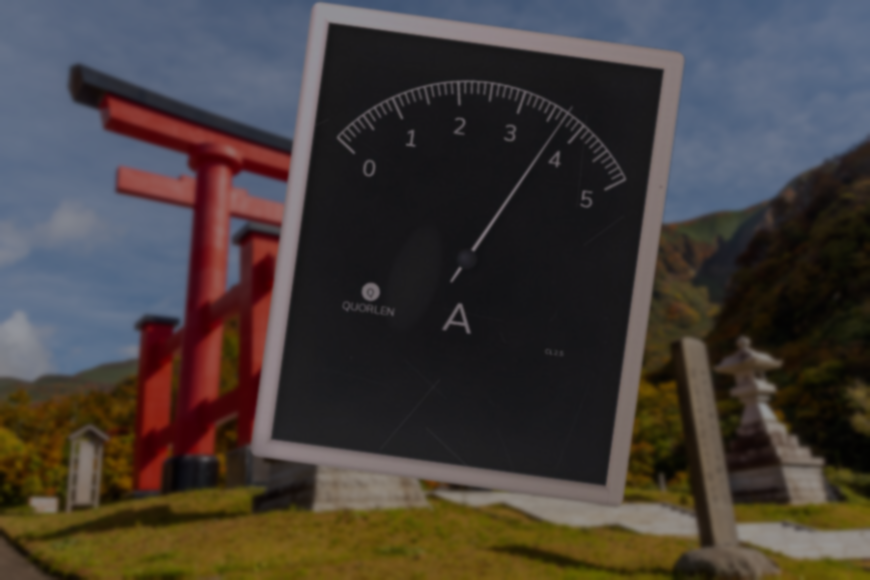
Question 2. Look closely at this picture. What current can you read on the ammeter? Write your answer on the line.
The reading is 3.7 A
